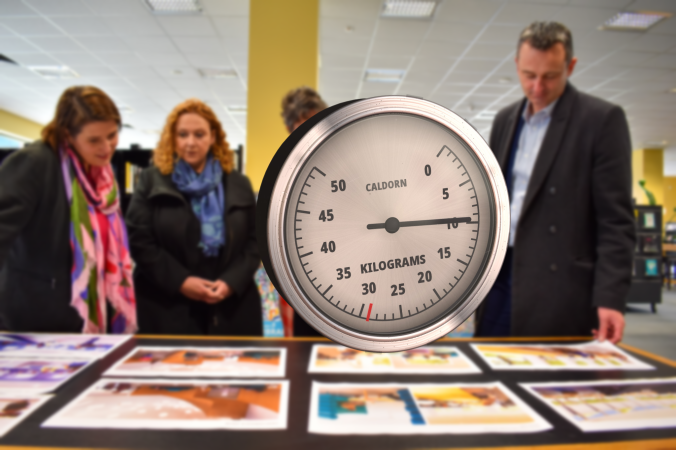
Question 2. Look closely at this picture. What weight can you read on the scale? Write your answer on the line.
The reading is 9.5 kg
